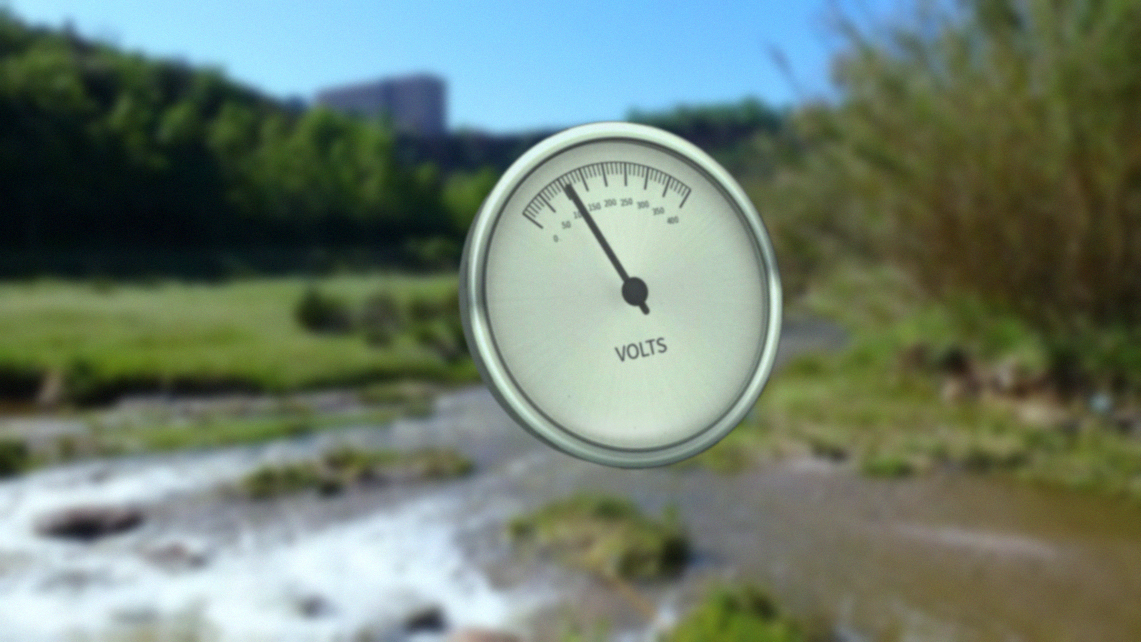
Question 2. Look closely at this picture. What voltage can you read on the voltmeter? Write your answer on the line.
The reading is 100 V
